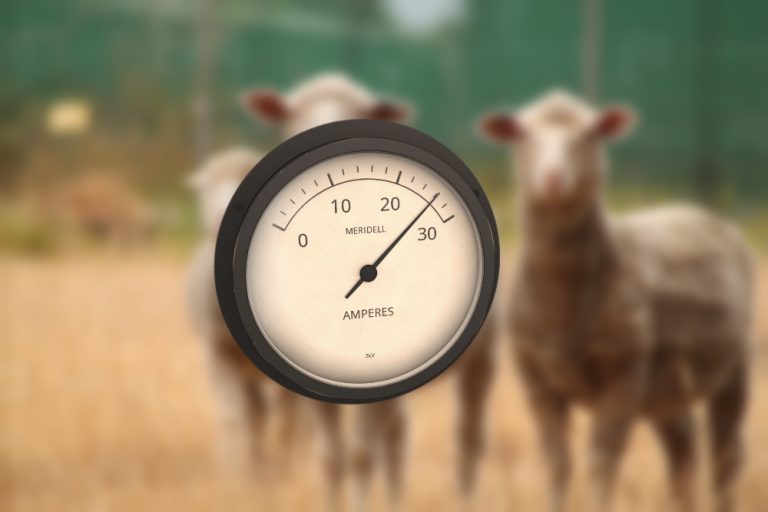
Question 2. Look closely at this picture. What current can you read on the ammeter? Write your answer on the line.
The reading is 26 A
